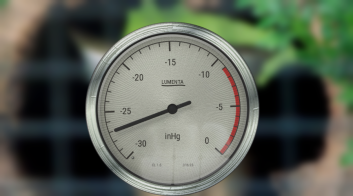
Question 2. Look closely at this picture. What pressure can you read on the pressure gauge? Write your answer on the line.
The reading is -27 inHg
